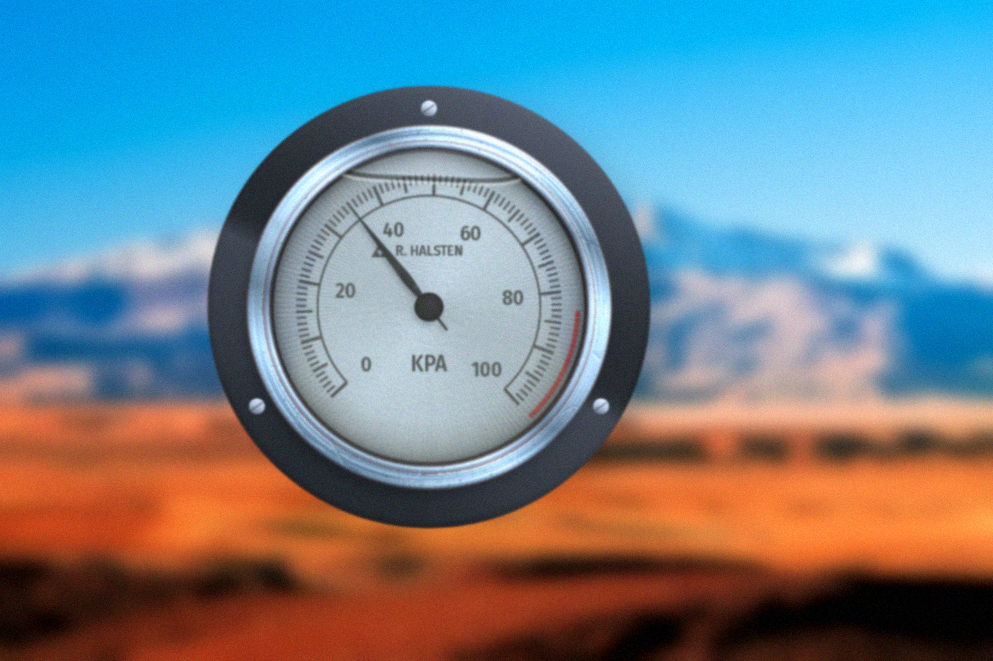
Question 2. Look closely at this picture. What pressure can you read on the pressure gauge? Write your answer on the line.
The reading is 35 kPa
